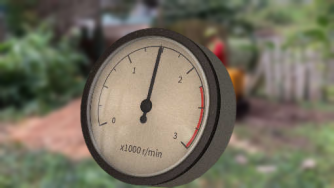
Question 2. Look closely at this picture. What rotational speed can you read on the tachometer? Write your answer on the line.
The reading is 1500 rpm
